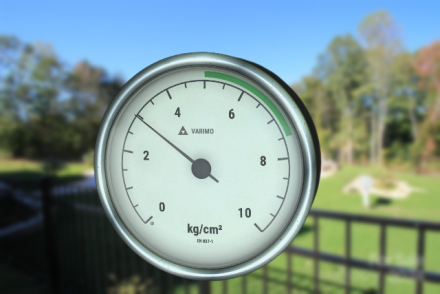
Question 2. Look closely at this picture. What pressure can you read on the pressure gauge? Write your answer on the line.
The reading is 3 kg/cm²
